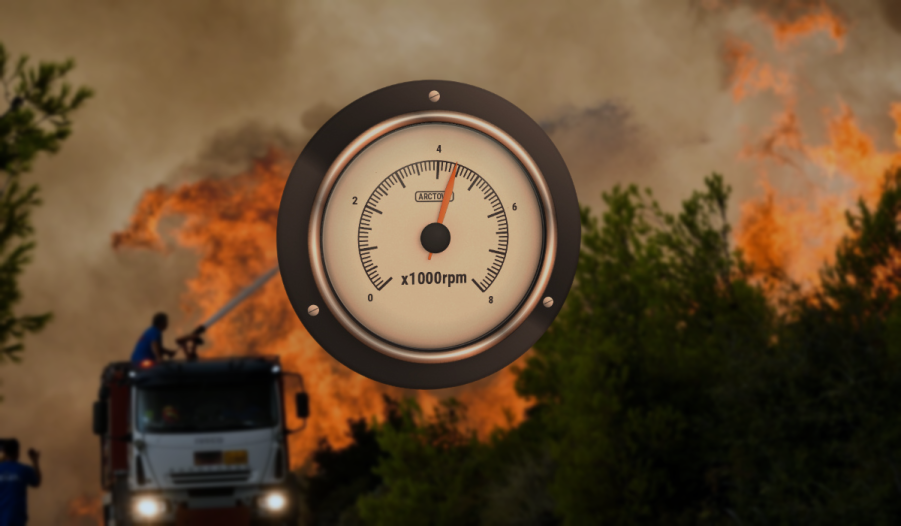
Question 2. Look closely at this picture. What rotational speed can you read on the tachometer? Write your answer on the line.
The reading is 4400 rpm
